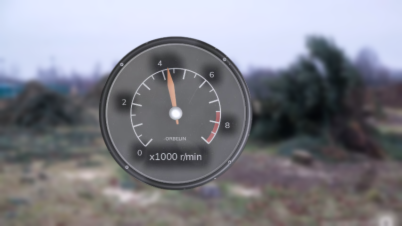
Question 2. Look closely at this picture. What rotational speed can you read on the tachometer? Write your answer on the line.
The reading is 4250 rpm
